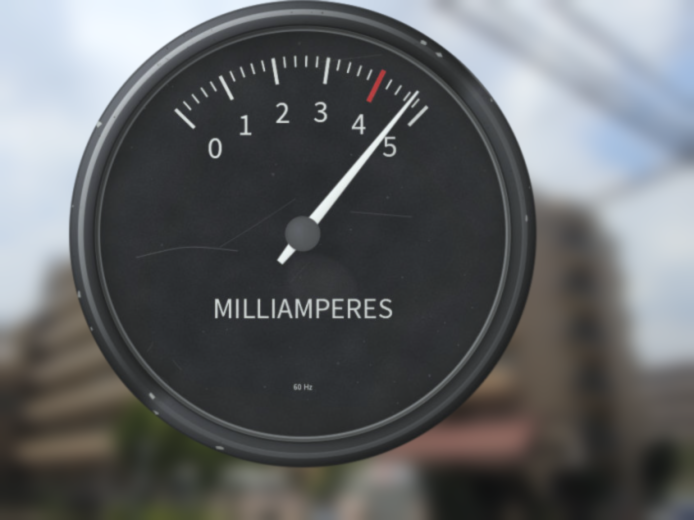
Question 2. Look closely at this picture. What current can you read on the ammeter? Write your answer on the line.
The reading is 4.7 mA
